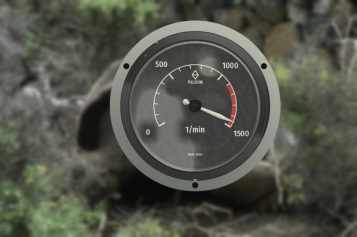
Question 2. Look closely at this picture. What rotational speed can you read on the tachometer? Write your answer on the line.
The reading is 1450 rpm
